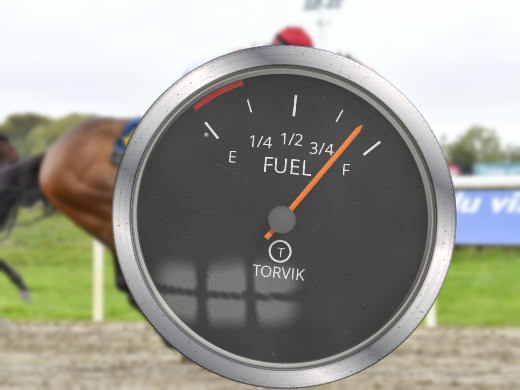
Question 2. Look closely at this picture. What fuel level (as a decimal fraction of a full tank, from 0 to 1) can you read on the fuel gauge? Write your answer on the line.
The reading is 0.875
